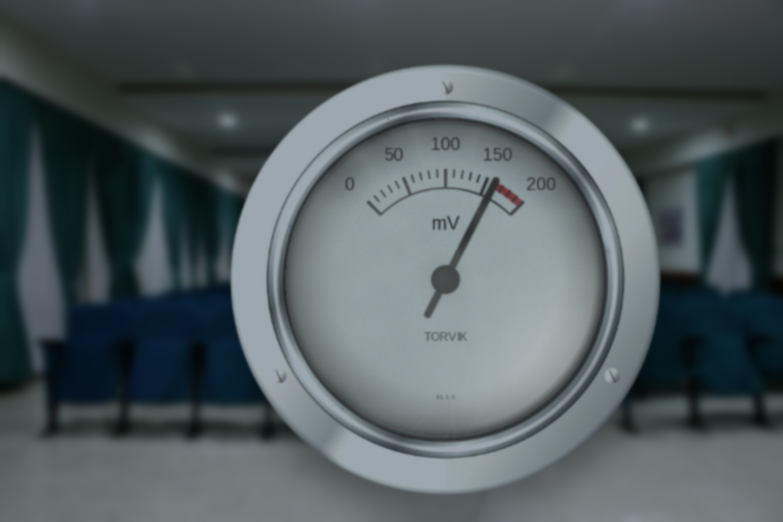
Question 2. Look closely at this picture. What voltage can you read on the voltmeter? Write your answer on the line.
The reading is 160 mV
